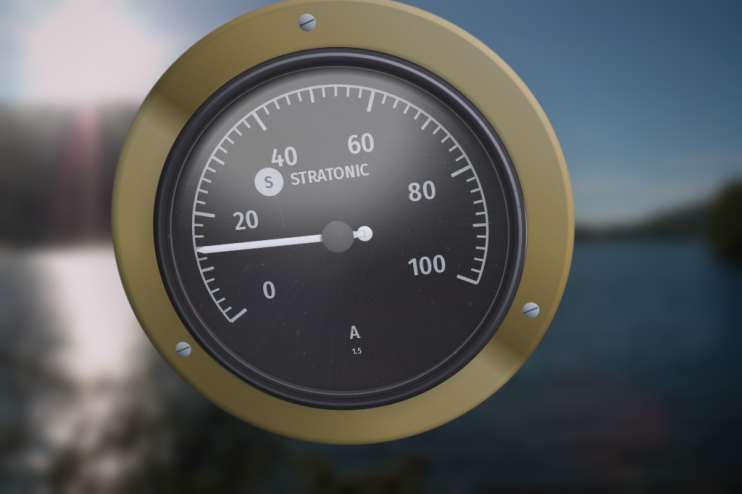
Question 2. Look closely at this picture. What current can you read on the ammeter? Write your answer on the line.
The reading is 14 A
